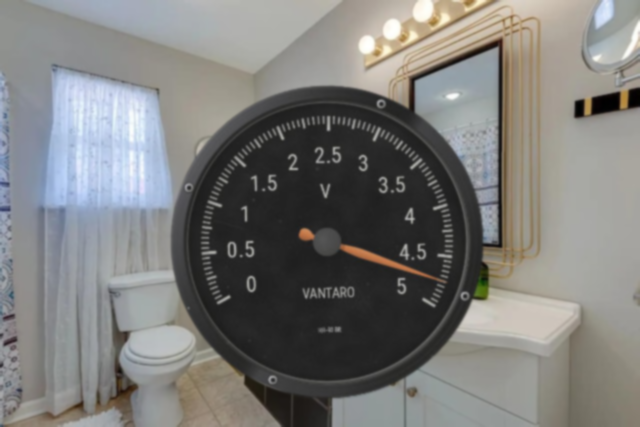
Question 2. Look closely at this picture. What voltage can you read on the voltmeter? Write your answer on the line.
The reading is 4.75 V
